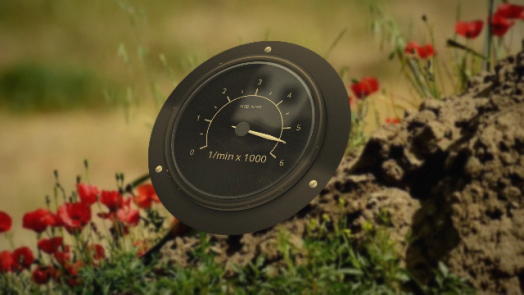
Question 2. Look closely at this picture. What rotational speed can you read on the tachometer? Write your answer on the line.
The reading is 5500 rpm
